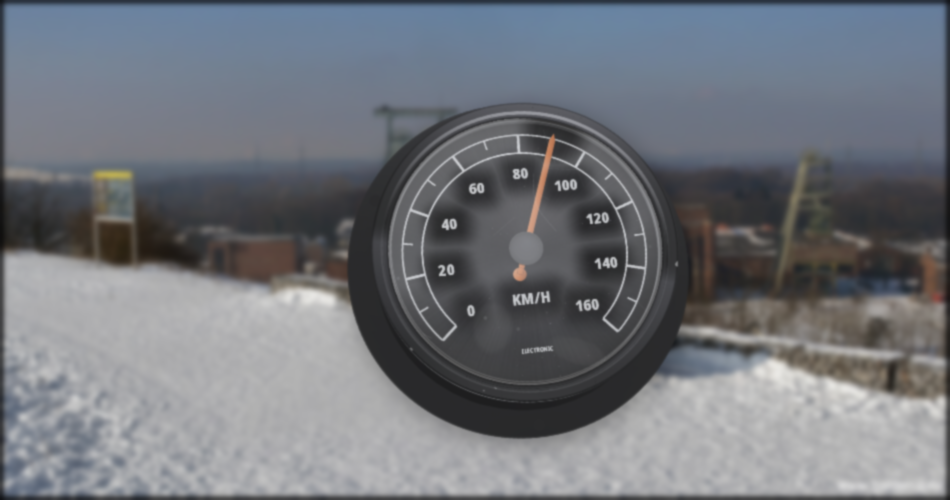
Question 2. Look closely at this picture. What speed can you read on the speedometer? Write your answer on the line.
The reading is 90 km/h
